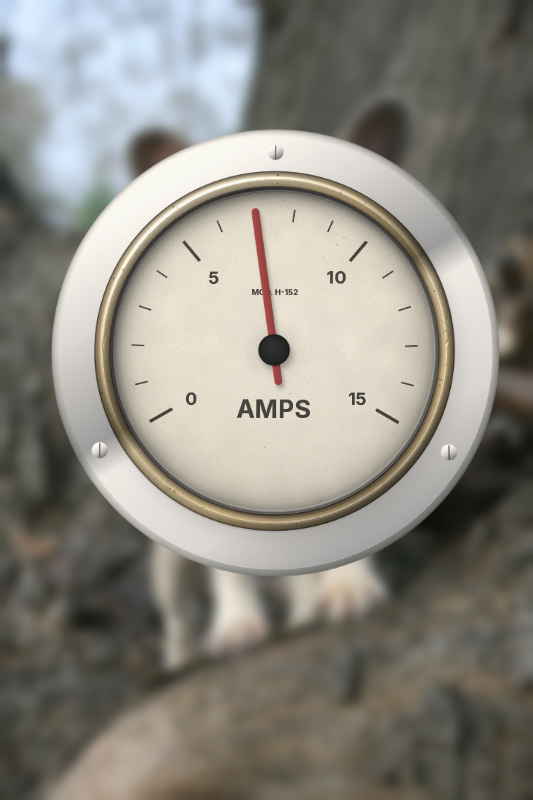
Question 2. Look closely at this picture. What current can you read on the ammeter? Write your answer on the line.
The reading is 7 A
